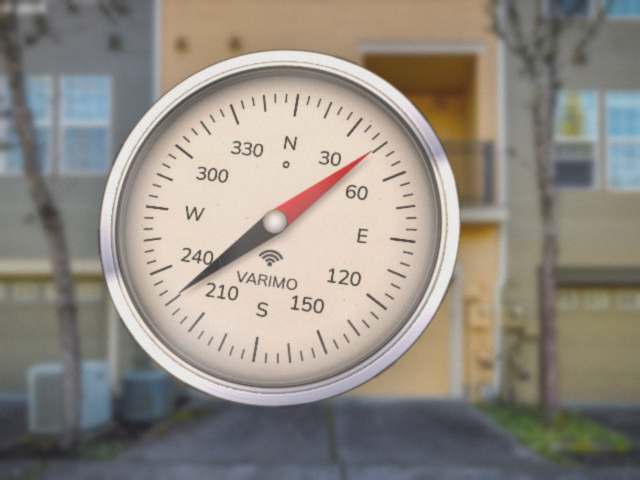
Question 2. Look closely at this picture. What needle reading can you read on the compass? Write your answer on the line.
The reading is 45 °
